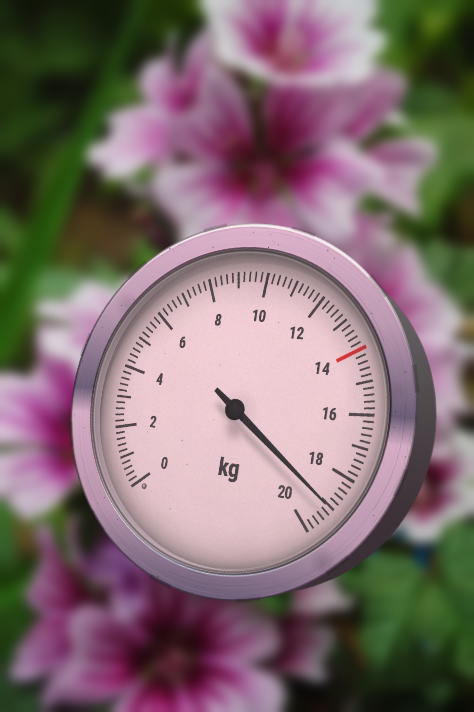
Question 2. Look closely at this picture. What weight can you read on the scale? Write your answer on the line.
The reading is 19 kg
